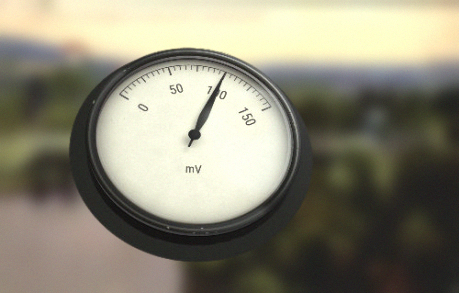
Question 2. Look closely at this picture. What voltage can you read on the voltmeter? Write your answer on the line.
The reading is 100 mV
